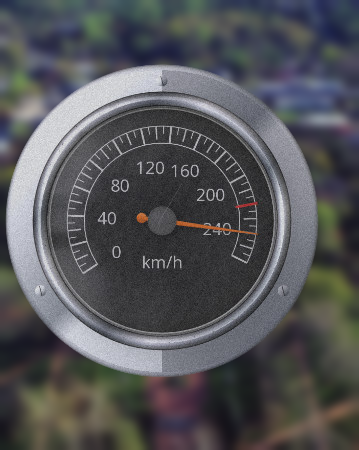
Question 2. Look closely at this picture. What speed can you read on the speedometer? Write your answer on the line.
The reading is 240 km/h
